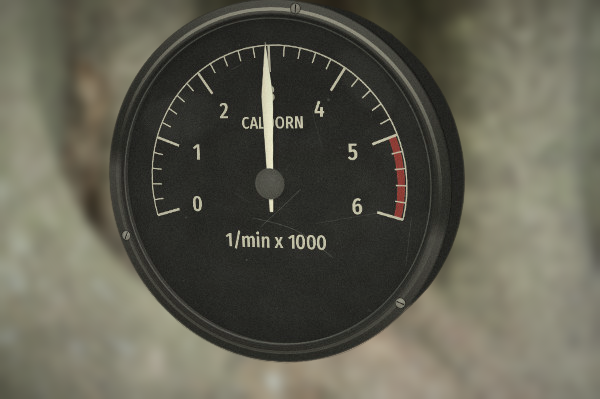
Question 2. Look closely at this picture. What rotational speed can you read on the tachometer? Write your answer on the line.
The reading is 3000 rpm
